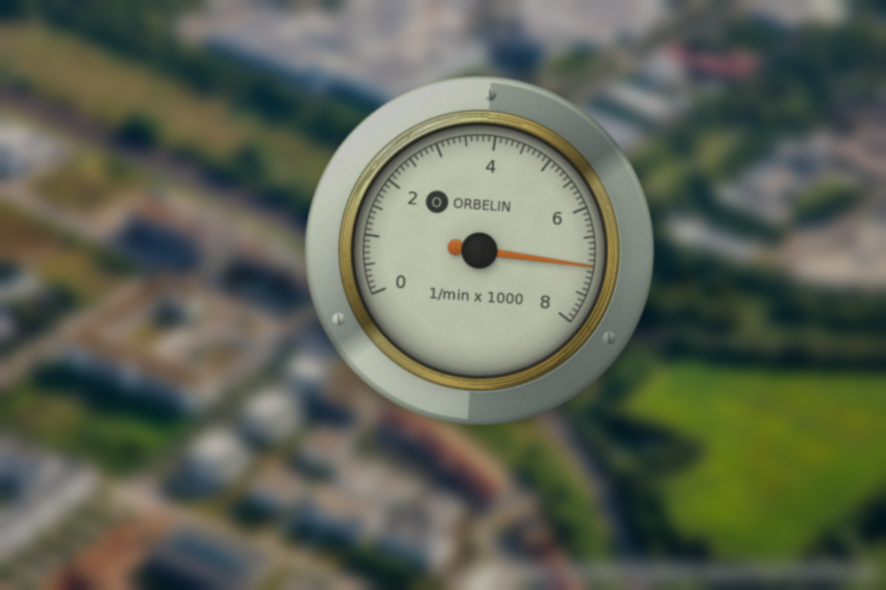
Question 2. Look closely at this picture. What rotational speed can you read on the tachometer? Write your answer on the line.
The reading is 7000 rpm
